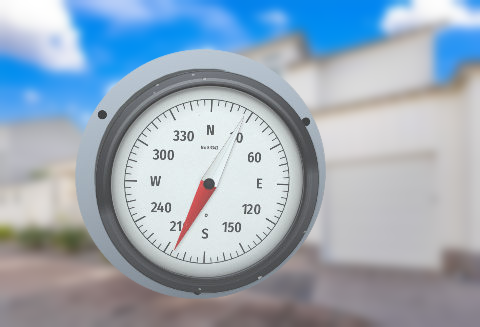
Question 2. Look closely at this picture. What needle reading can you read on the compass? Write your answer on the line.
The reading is 205 °
